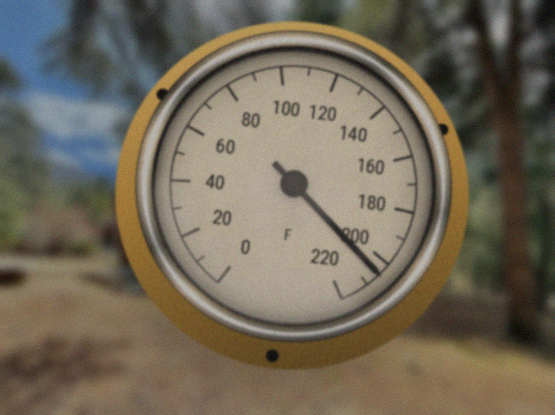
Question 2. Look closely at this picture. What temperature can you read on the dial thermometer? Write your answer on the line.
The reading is 205 °F
